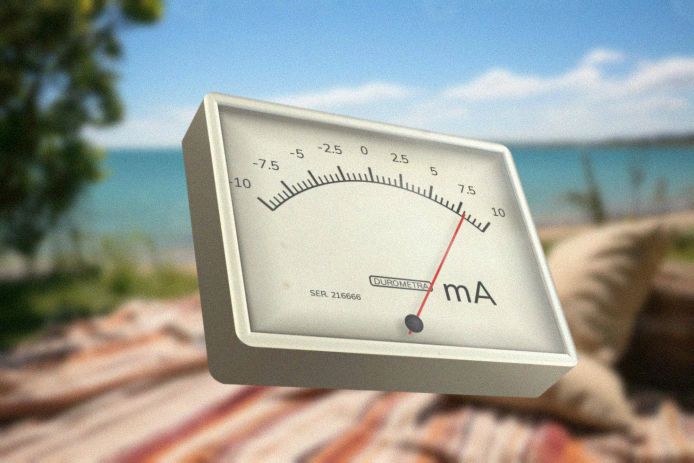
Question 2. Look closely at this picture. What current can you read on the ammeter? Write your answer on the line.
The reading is 8 mA
